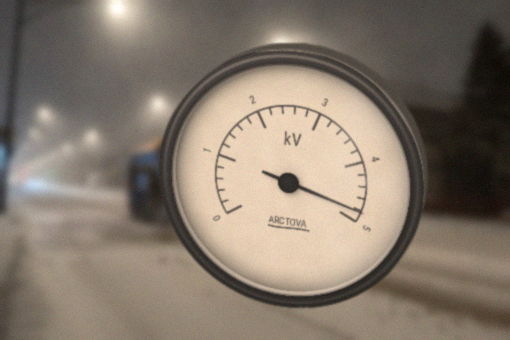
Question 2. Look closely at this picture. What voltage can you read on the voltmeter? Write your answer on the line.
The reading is 4.8 kV
